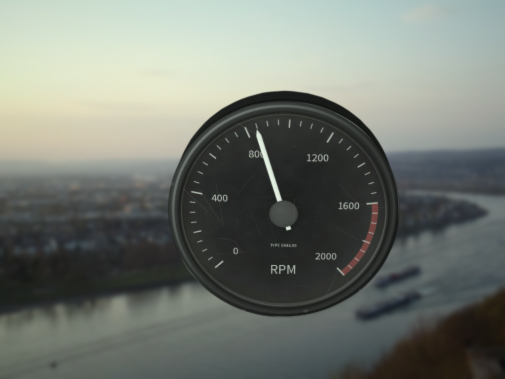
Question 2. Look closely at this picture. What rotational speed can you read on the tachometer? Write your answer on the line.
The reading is 850 rpm
